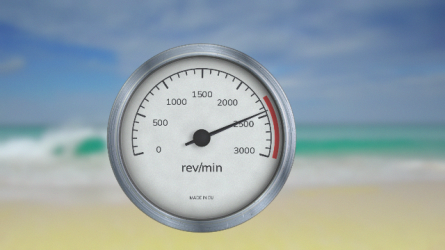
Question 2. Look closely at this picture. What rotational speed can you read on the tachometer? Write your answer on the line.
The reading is 2450 rpm
